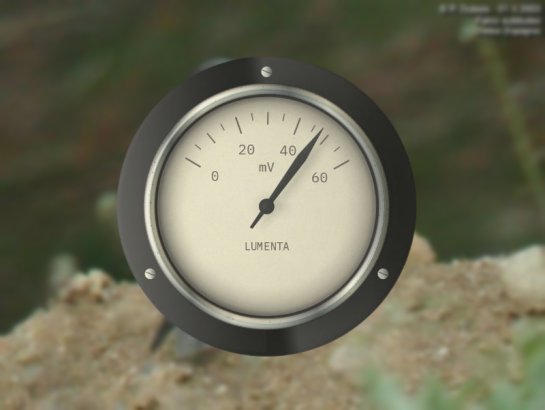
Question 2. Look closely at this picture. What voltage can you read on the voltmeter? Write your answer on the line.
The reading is 47.5 mV
